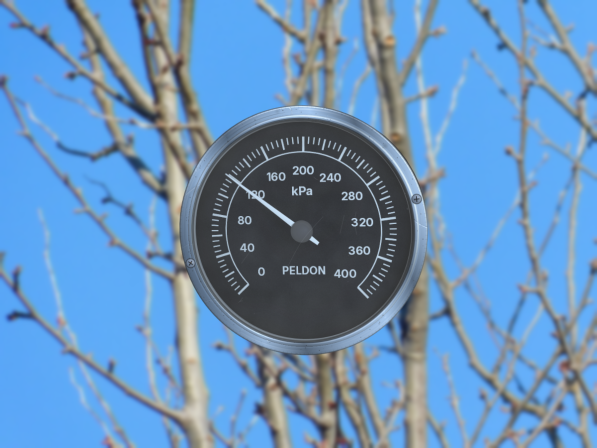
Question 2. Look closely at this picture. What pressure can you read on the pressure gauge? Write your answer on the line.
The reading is 120 kPa
